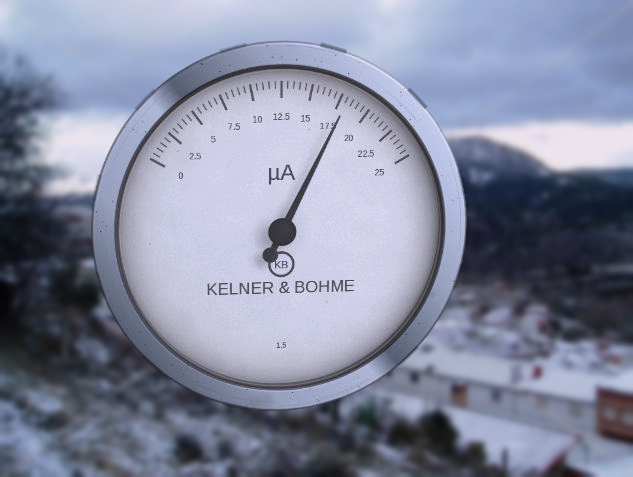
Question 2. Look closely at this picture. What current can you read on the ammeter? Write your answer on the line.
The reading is 18 µA
